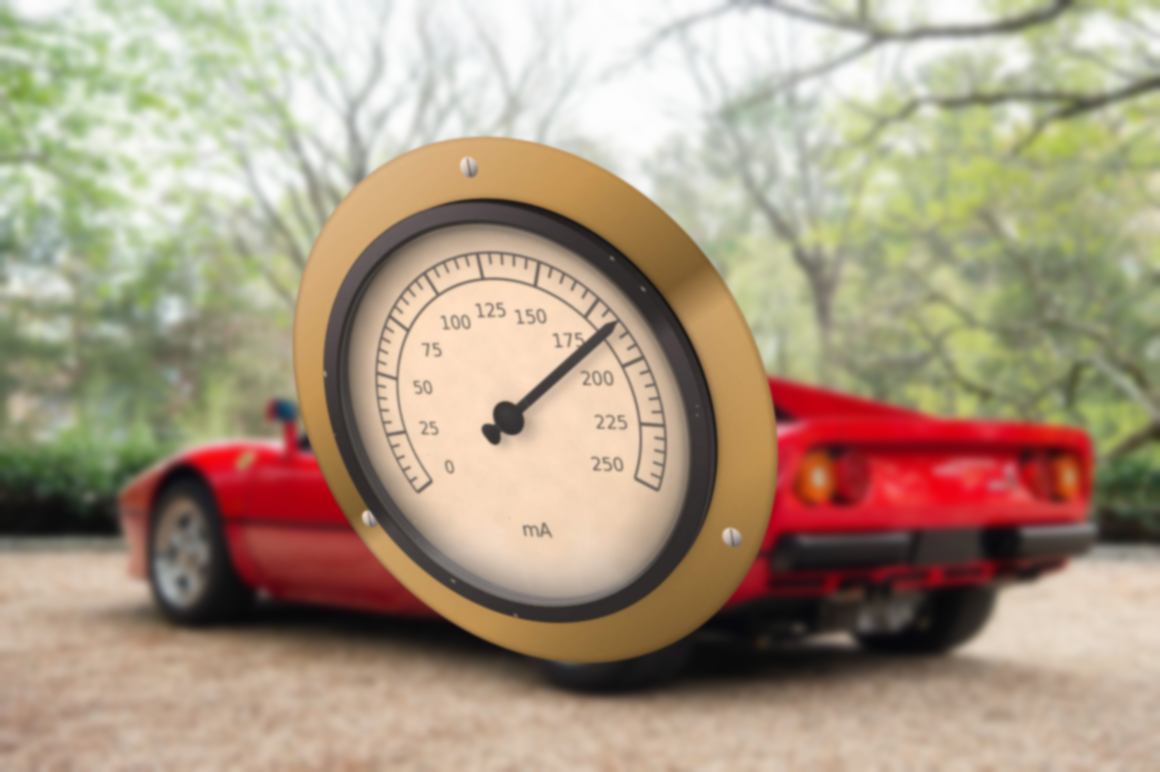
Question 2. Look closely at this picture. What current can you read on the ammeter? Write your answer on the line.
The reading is 185 mA
